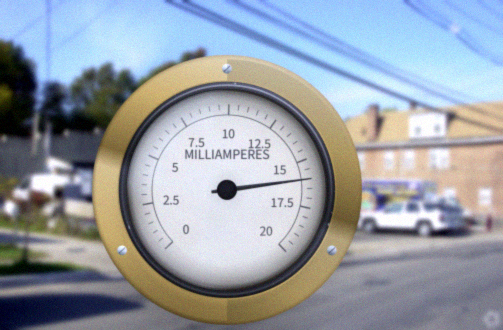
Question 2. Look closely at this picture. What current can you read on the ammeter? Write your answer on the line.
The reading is 16 mA
